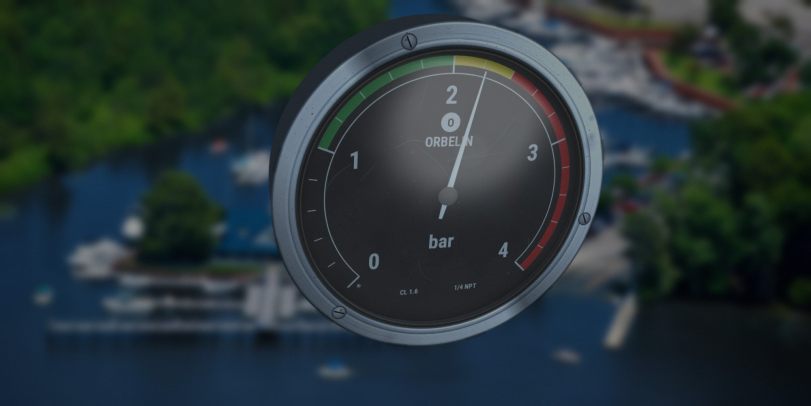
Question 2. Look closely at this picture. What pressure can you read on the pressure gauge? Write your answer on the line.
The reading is 2.2 bar
